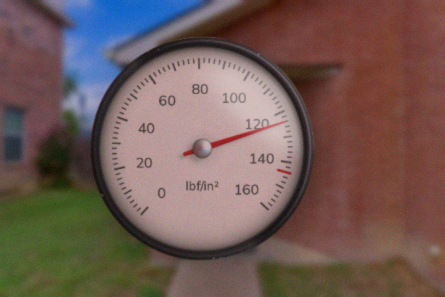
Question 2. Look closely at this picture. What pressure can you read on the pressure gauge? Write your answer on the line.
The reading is 124 psi
